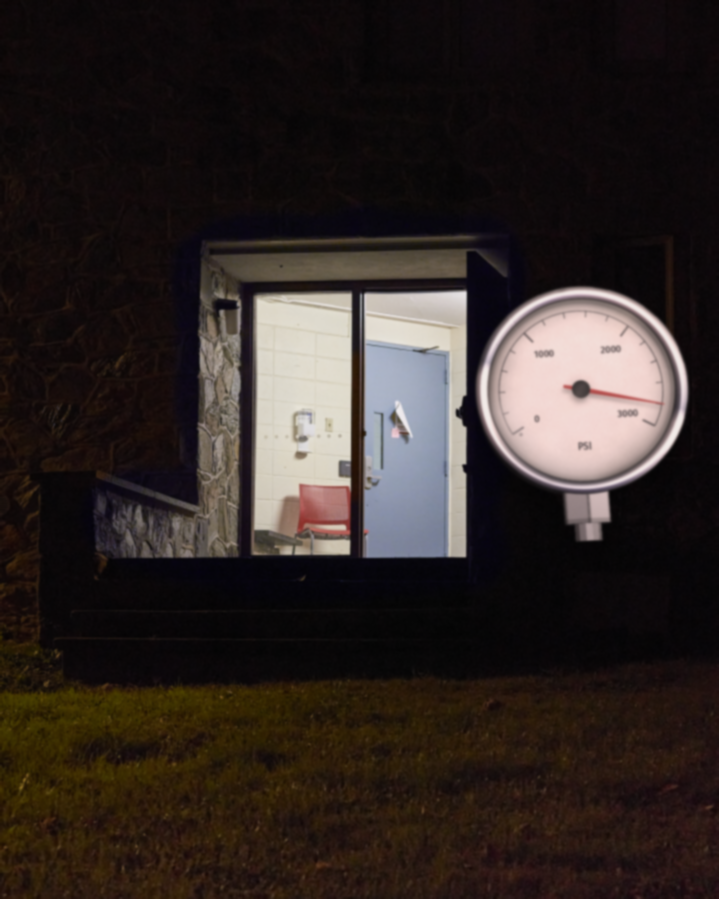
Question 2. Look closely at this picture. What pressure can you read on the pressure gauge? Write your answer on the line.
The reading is 2800 psi
